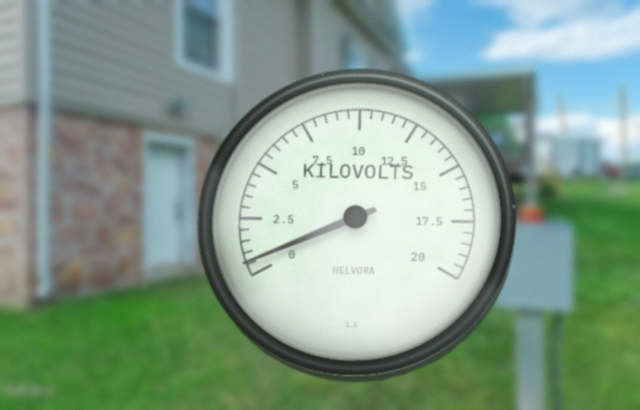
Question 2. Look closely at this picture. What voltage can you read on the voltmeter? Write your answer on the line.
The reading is 0.5 kV
